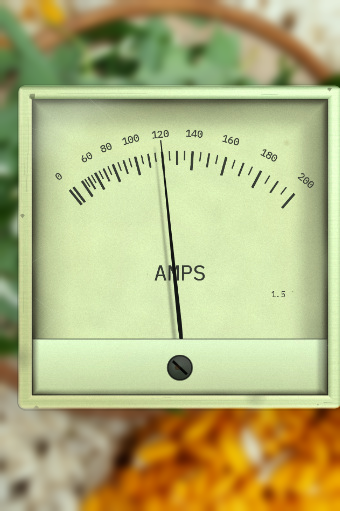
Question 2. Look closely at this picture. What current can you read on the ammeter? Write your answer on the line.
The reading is 120 A
